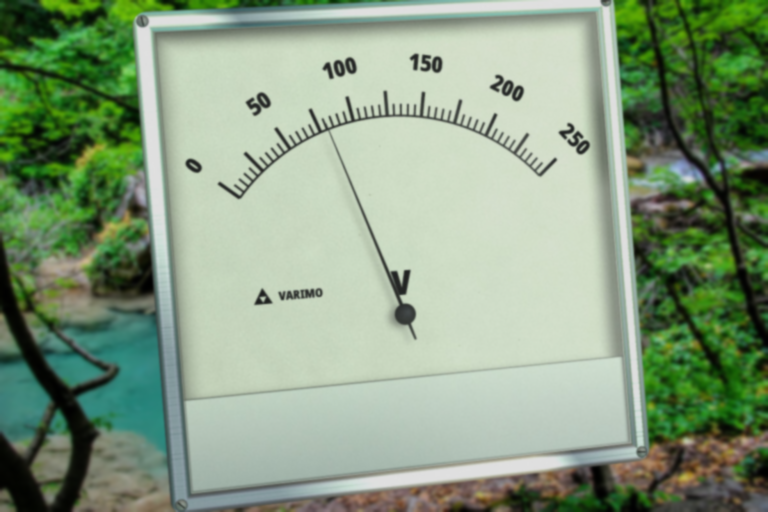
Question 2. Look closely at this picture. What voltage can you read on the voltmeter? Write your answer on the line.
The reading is 80 V
